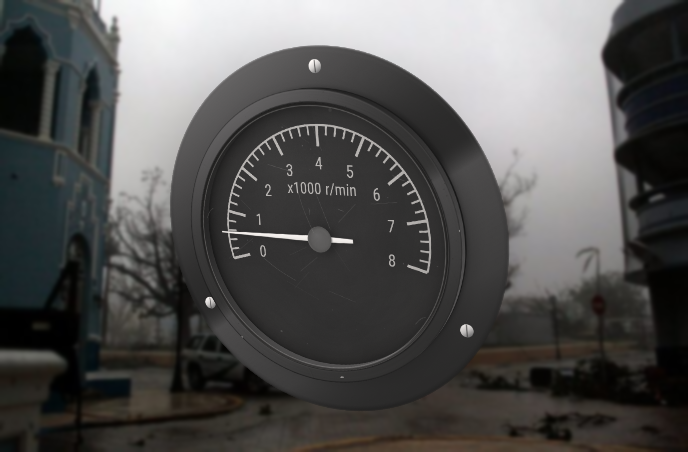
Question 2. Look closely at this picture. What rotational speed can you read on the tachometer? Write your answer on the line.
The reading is 600 rpm
